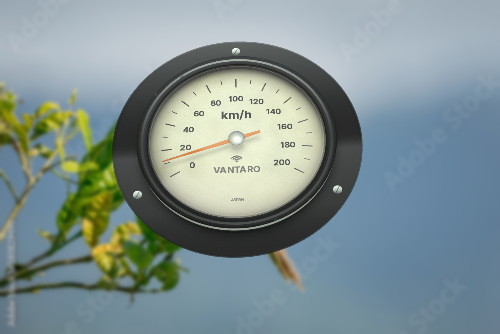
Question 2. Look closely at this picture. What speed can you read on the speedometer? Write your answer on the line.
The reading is 10 km/h
